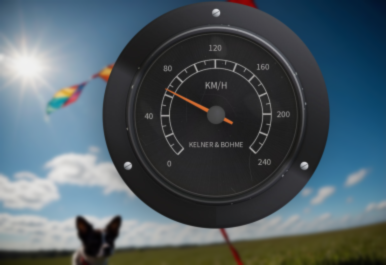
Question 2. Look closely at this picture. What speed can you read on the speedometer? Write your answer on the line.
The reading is 65 km/h
